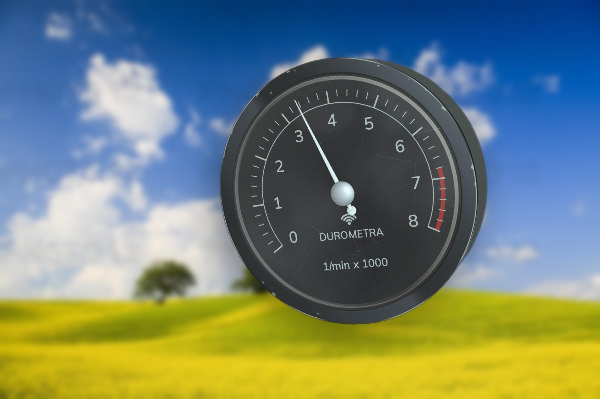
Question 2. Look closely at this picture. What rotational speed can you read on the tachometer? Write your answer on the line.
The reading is 3400 rpm
